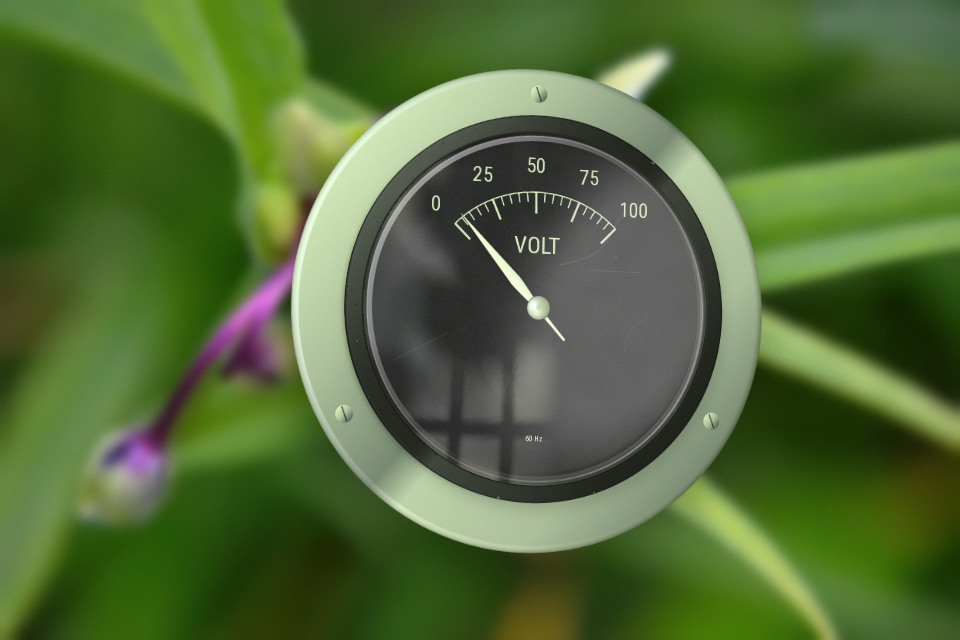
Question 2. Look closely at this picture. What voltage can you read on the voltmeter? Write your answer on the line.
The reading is 5 V
